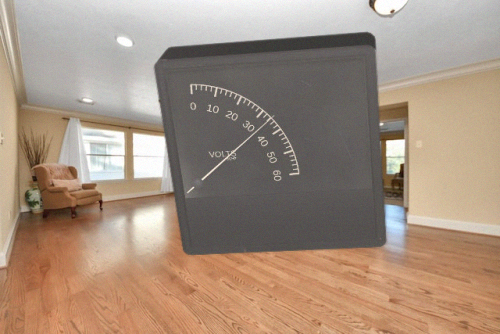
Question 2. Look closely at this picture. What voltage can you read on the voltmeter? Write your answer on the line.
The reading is 34 V
